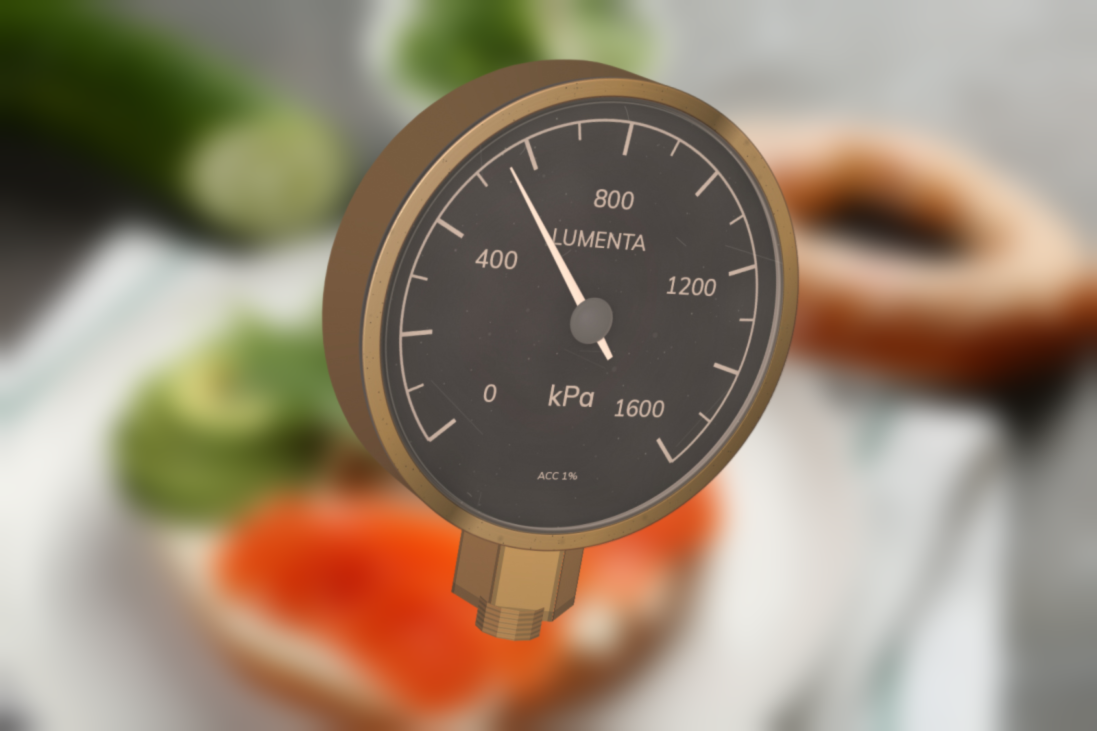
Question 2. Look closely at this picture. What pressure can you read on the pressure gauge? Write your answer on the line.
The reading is 550 kPa
